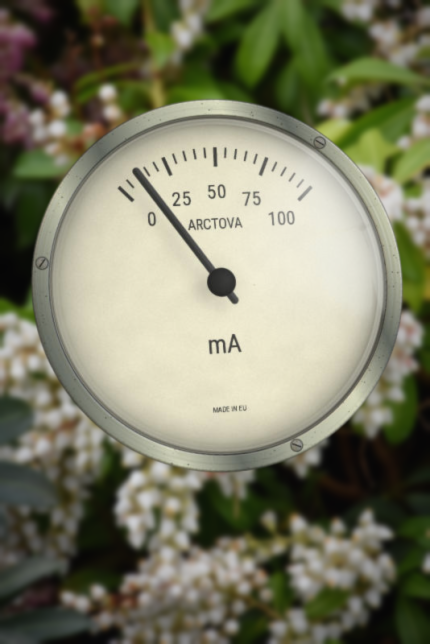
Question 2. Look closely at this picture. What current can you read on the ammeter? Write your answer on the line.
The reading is 10 mA
